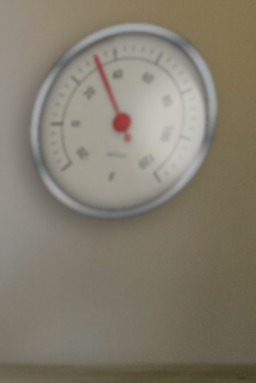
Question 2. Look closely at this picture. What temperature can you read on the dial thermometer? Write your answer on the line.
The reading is 32 °F
